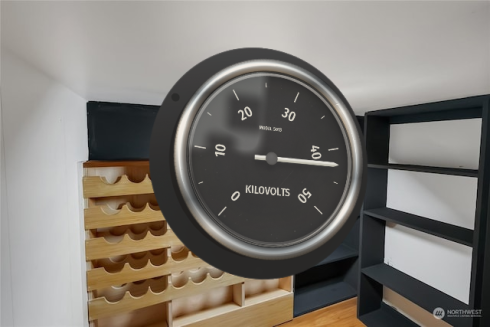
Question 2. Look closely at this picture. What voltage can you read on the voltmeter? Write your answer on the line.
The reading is 42.5 kV
